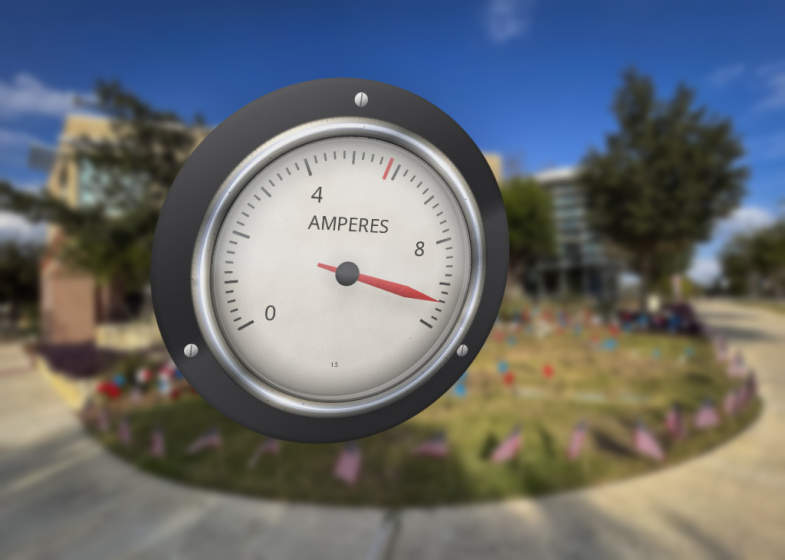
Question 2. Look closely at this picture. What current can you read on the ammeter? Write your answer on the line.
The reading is 9.4 A
